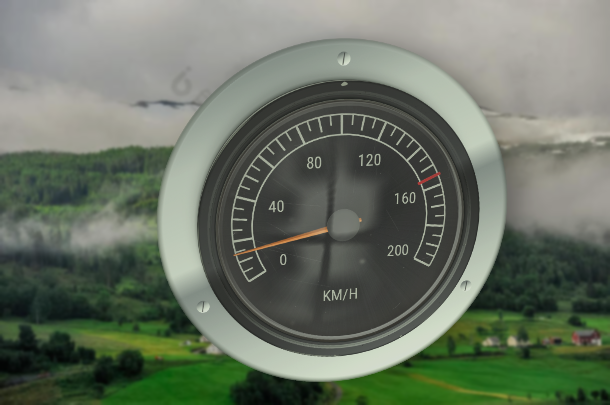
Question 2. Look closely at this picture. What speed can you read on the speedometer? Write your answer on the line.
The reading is 15 km/h
